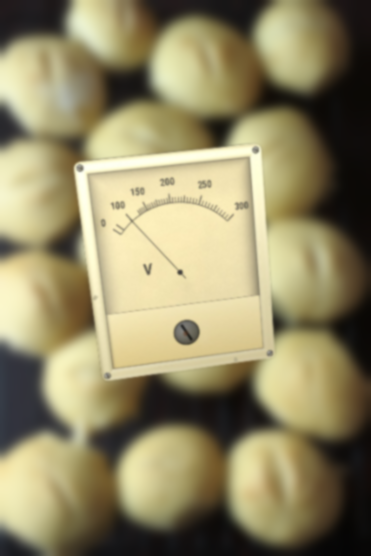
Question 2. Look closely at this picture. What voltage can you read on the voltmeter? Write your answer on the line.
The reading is 100 V
